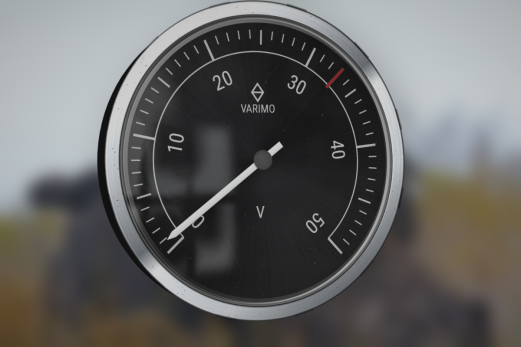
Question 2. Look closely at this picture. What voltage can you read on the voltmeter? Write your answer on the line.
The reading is 1 V
